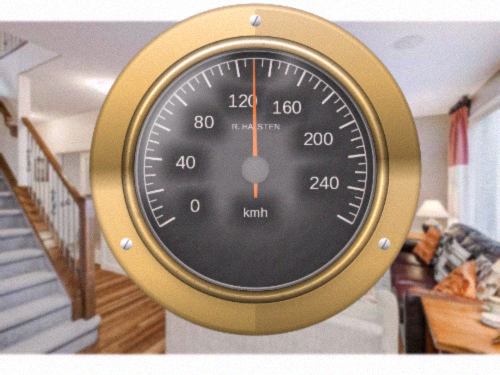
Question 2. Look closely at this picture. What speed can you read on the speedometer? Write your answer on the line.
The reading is 130 km/h
